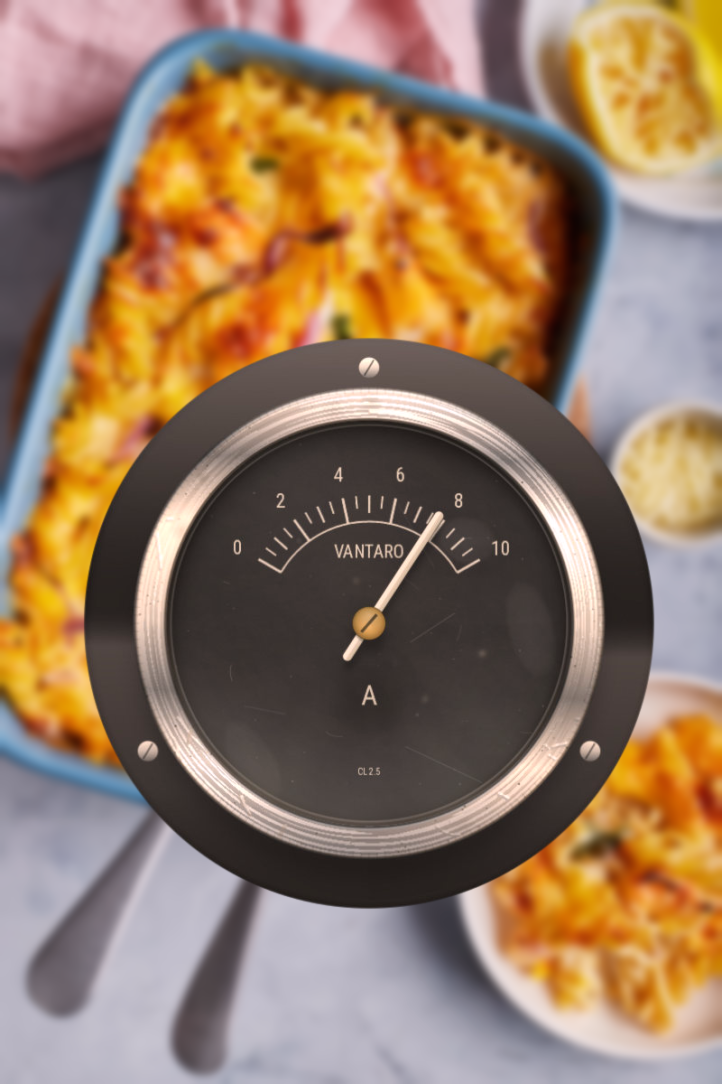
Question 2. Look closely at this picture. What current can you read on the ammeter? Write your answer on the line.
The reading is 7.75 A
